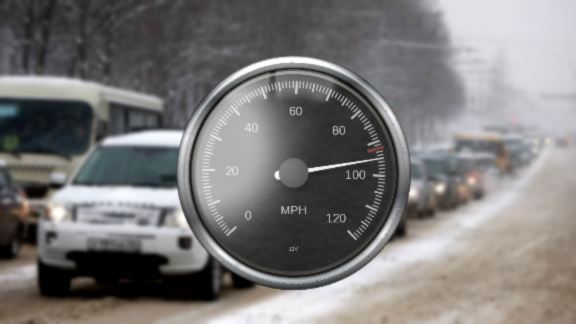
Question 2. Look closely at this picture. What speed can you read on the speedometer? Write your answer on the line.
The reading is 95 mph
